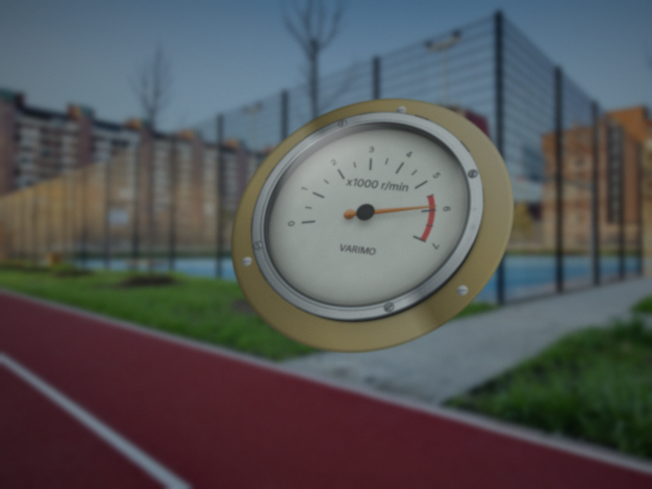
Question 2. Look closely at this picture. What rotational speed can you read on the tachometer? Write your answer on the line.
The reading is 6000 rpm
